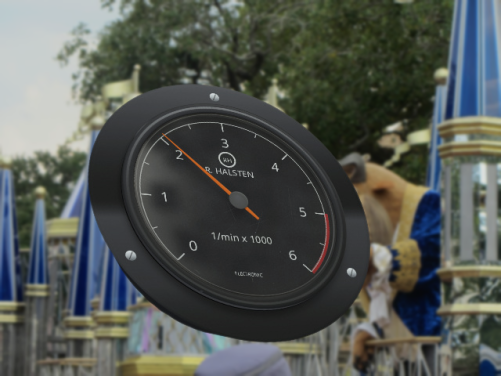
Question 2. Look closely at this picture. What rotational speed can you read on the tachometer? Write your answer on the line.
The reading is 2000 rpm
